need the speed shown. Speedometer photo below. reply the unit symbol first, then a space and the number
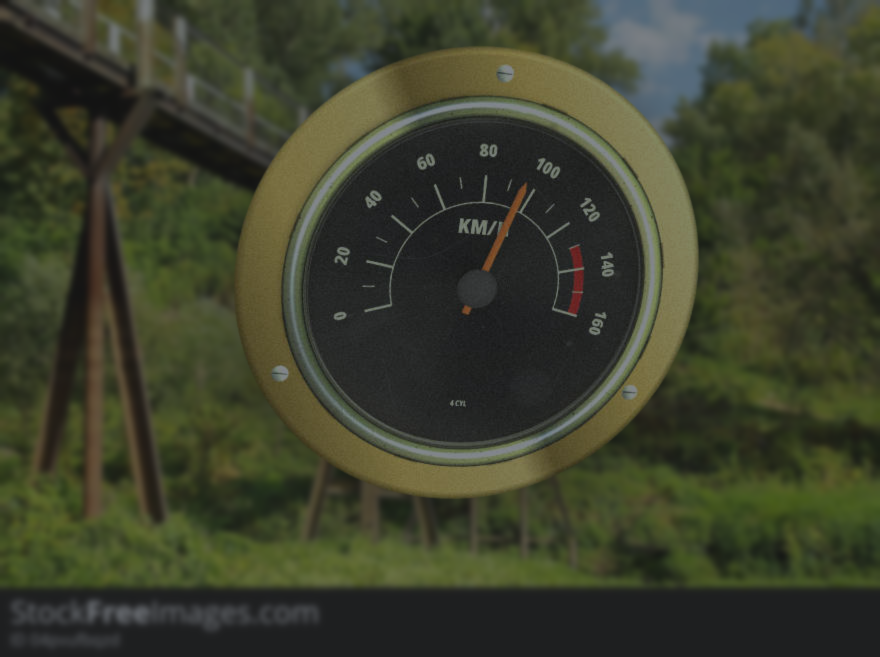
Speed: km/h 95
